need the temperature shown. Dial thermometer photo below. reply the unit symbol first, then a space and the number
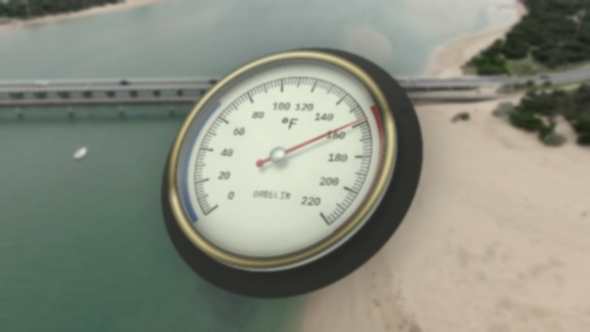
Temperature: °F 160
